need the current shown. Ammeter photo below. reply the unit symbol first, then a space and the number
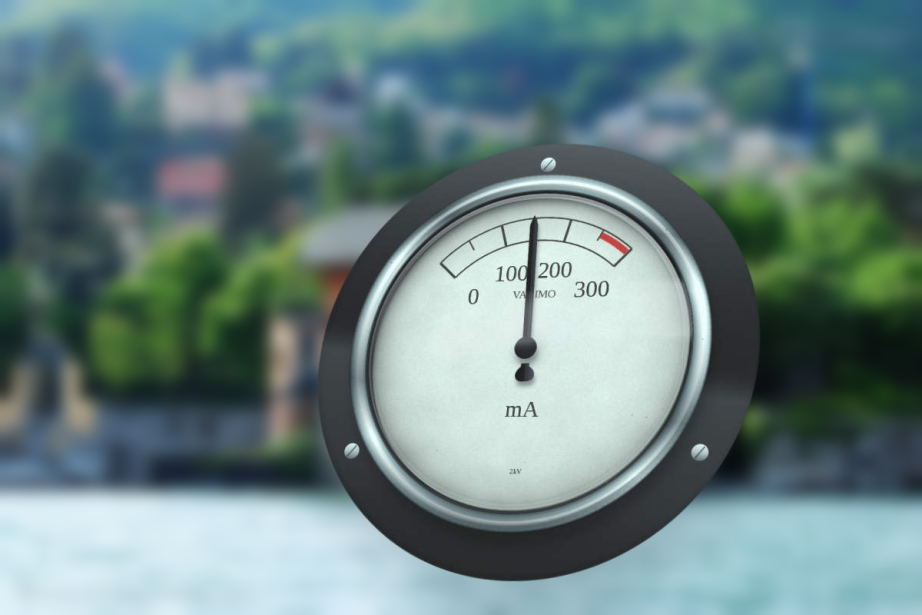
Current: mA 150
